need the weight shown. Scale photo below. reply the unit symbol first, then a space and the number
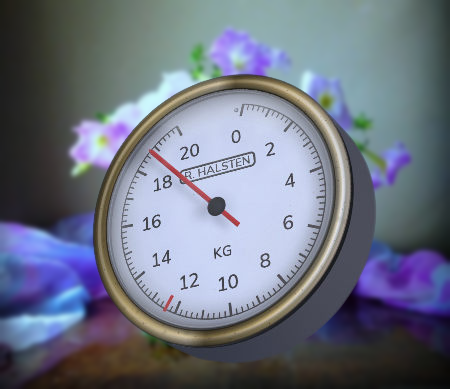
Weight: kg 18.8
